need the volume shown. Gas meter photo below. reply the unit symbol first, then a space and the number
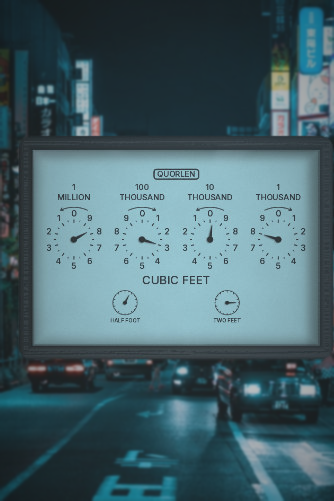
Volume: ft³ 829800
